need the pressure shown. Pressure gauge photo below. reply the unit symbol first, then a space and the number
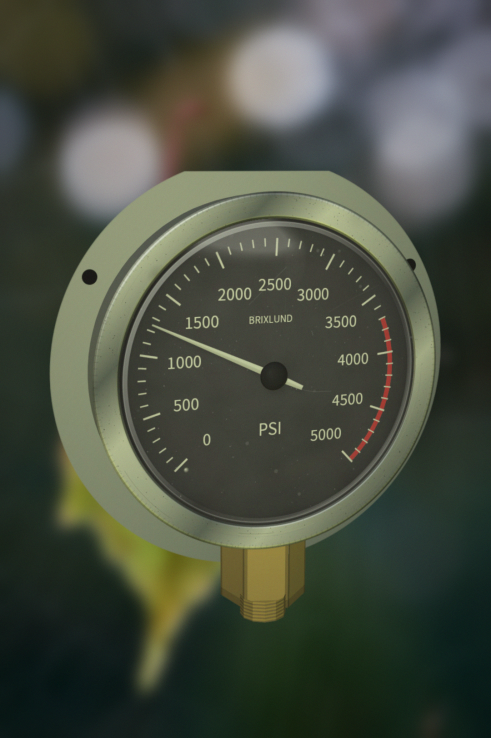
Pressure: psi 1250
